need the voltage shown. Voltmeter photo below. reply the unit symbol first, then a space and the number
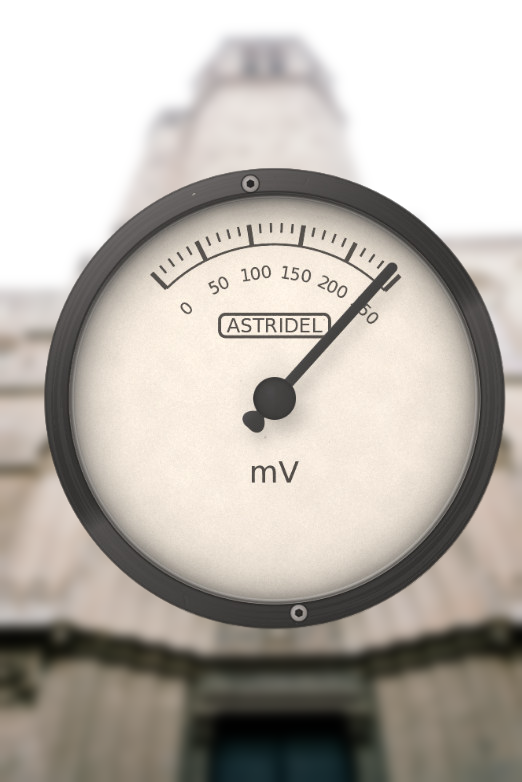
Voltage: mV 240
